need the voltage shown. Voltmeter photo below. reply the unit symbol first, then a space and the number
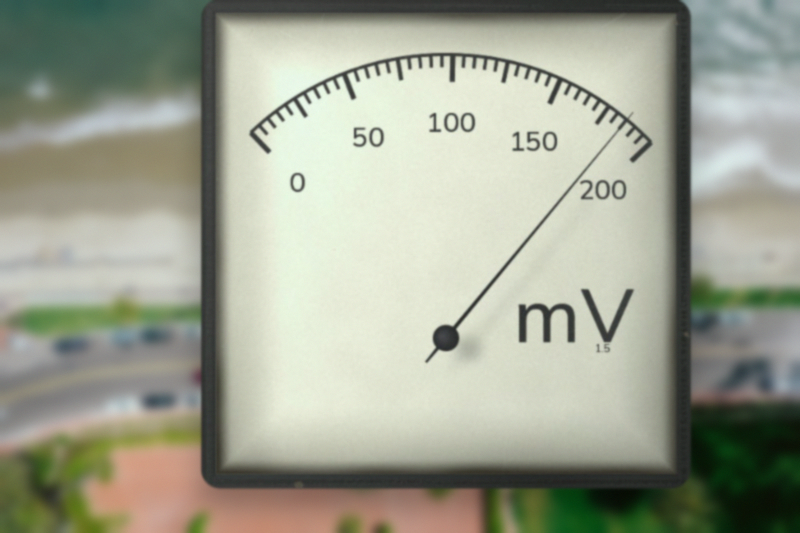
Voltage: mV 185
